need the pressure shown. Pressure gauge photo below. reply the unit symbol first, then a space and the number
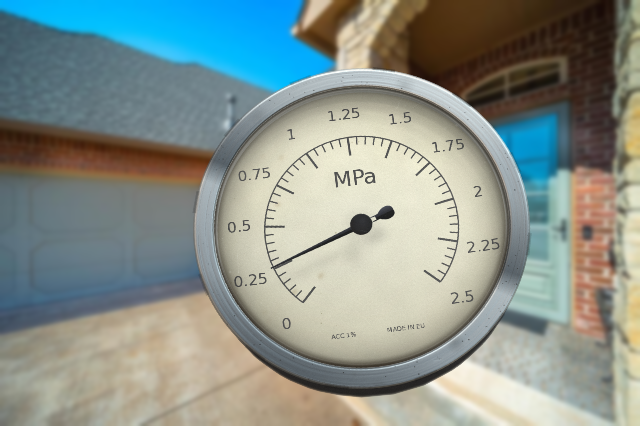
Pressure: MPa 0.25
